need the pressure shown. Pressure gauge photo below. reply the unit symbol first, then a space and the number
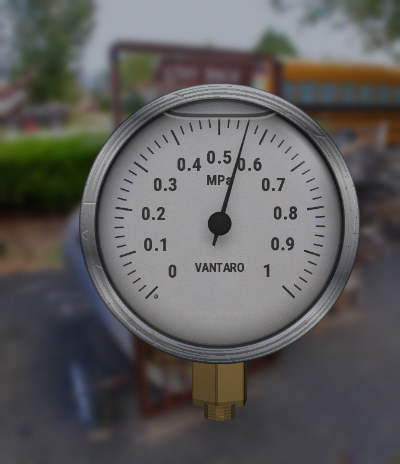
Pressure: MPa 0.56
